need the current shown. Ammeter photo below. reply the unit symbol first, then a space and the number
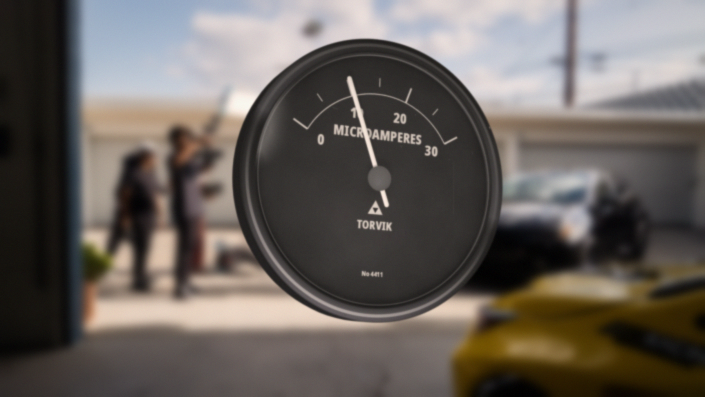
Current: µA 10
